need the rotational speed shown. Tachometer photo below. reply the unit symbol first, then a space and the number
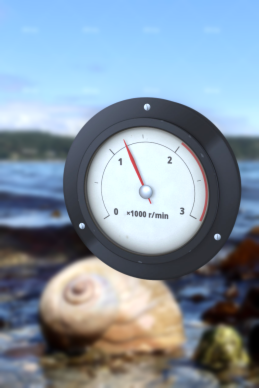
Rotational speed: rpm 1250
